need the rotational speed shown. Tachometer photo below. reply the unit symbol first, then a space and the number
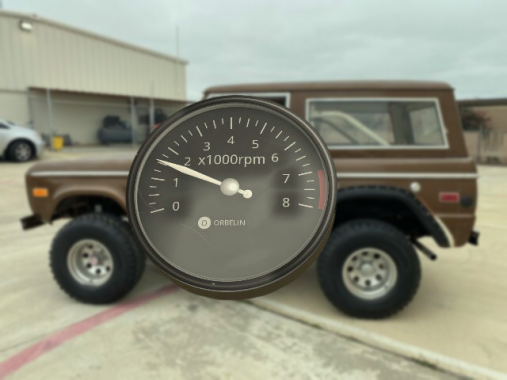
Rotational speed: rpm 1500
